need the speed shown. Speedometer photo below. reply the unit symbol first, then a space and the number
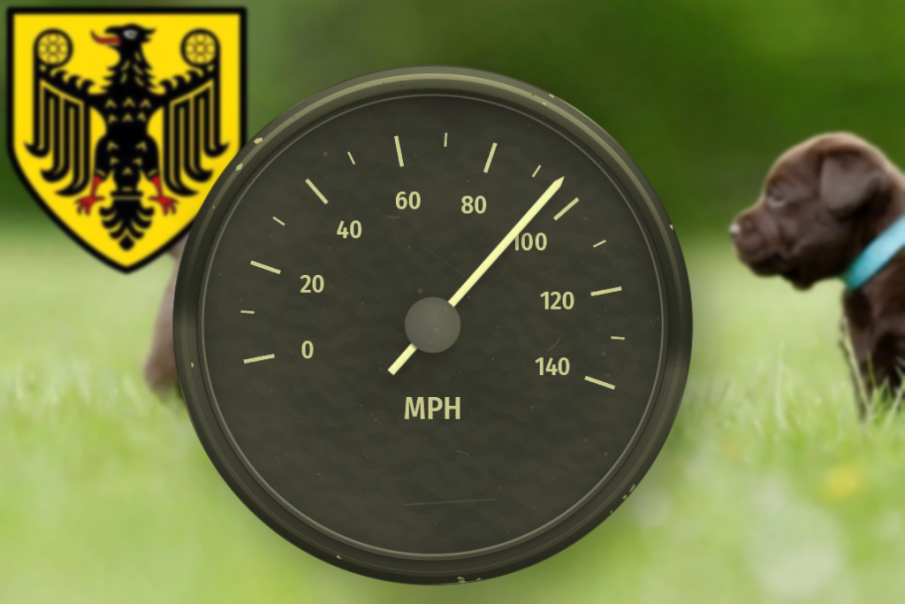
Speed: mph 95
